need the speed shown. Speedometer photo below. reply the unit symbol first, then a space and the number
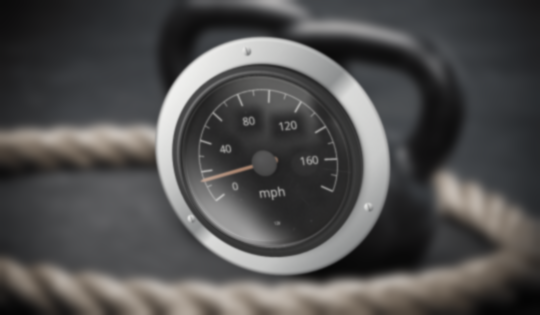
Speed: mph 15
